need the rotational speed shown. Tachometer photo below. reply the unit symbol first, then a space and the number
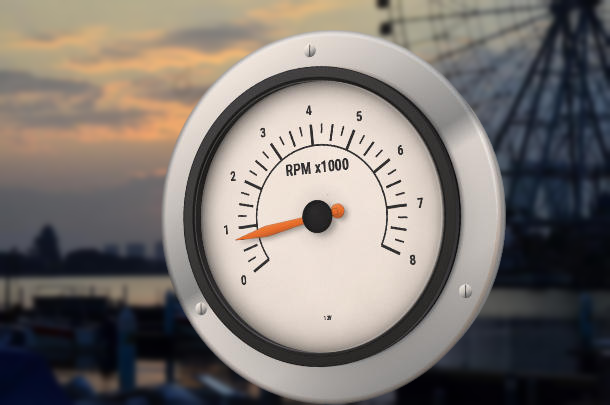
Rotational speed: rpm 750
